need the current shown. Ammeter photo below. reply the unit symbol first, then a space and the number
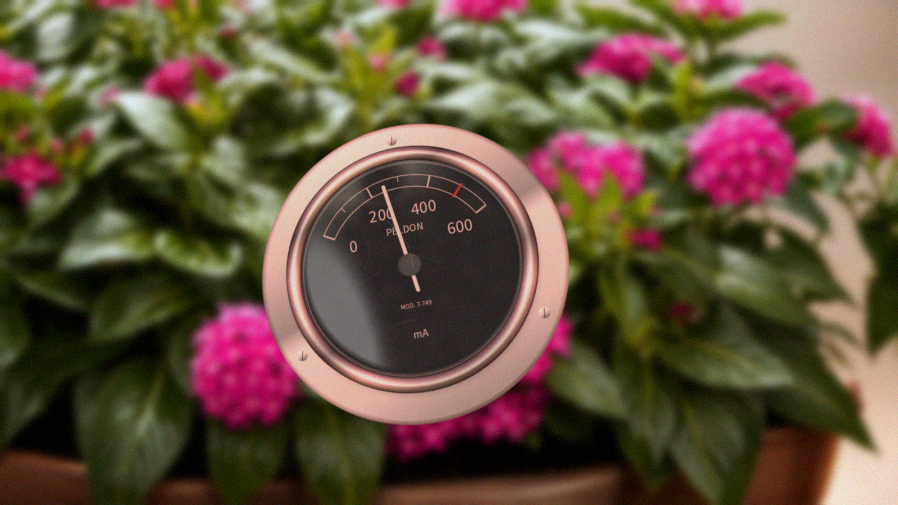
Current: mA 250
